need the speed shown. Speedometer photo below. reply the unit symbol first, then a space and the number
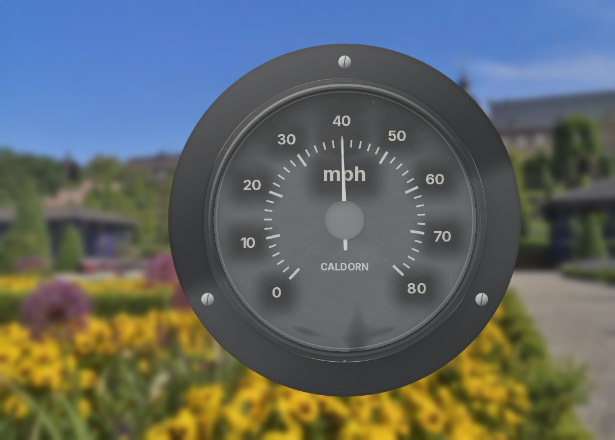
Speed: mph 40
